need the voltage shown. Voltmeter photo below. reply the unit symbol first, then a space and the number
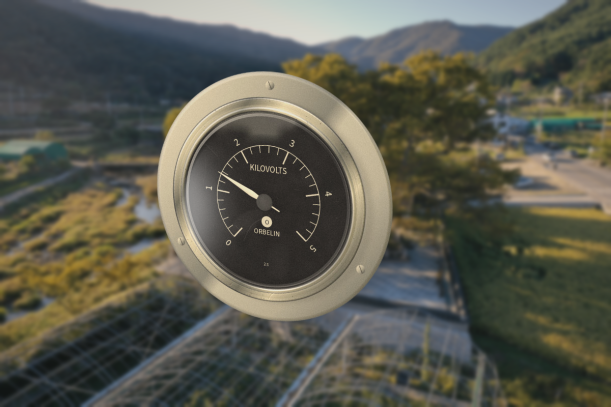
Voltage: kV 1.4
